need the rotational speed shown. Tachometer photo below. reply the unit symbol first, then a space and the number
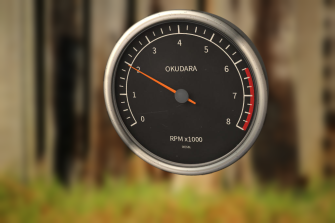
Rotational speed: rpm 2000
